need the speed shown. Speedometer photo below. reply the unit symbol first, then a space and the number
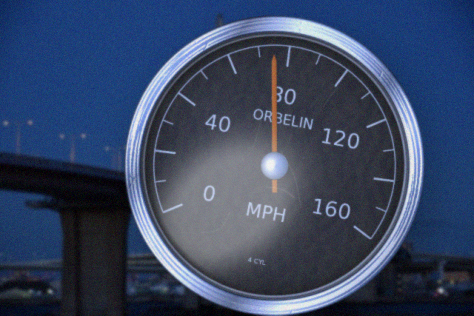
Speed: mph 75
